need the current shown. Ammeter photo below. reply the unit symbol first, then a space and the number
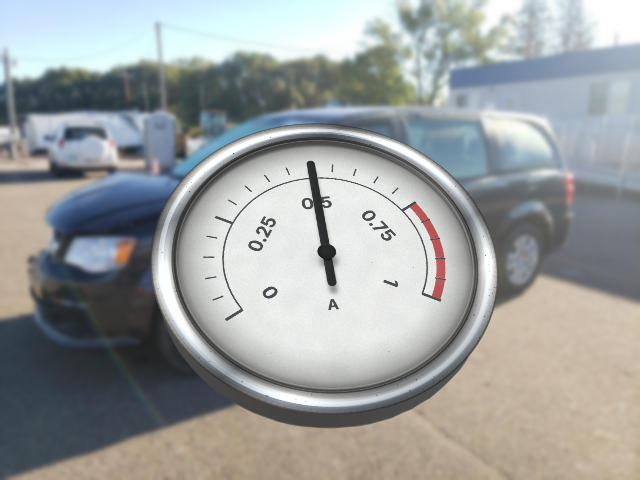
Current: A 0.5
